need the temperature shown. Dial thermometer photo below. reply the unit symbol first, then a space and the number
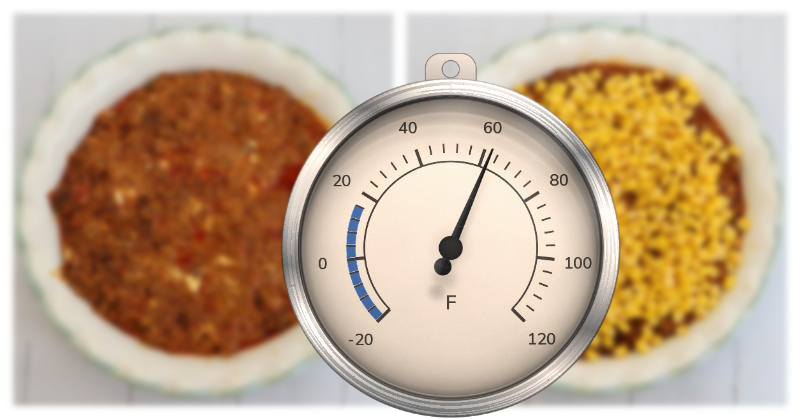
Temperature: °F 62
